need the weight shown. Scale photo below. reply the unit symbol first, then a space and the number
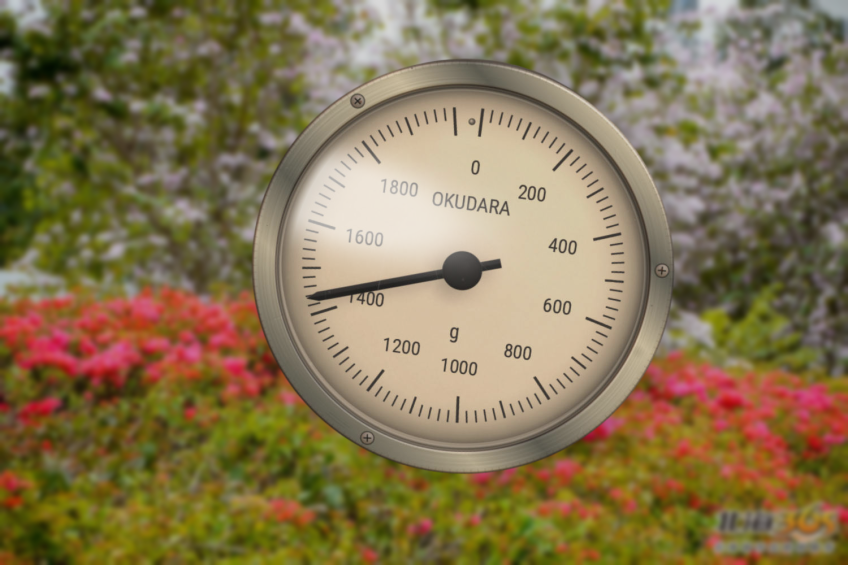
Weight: g 1440
